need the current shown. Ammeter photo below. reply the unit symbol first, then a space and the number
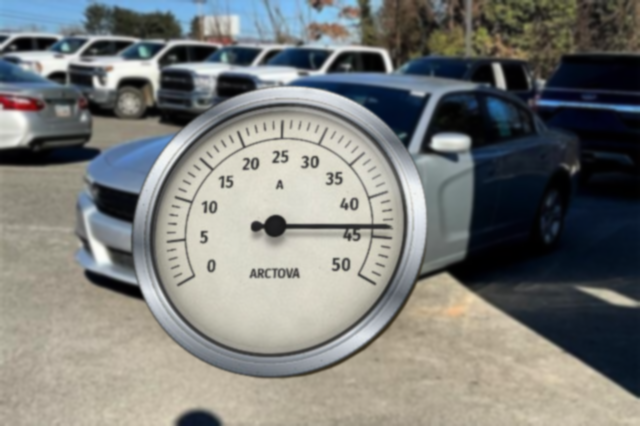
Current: A 44
